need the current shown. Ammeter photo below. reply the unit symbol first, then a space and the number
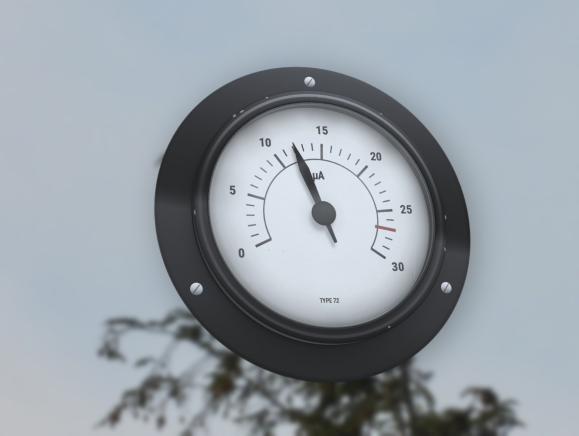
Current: µA 12
